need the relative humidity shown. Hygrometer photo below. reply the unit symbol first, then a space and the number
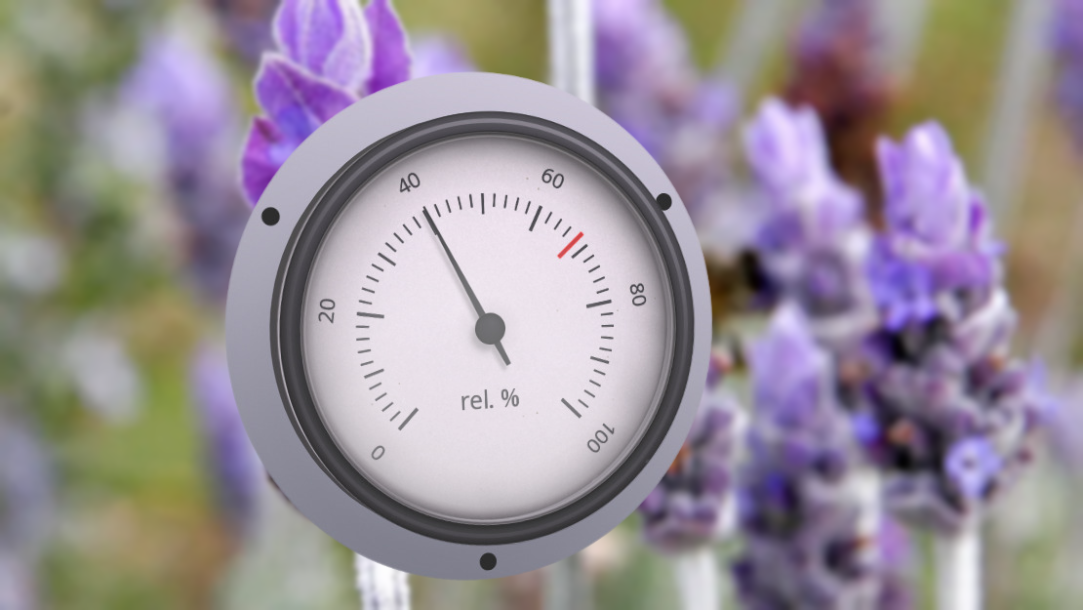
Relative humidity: % 40
